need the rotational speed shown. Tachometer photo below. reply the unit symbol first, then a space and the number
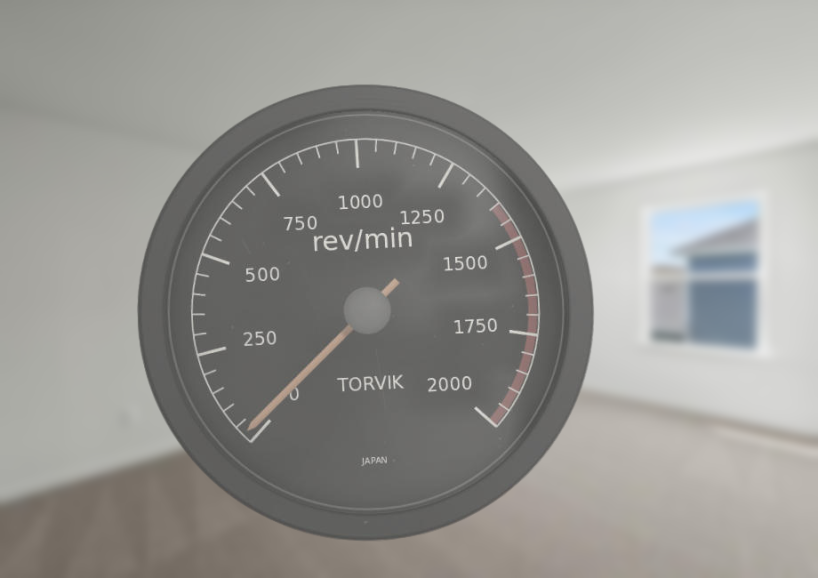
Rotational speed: rpm 25
